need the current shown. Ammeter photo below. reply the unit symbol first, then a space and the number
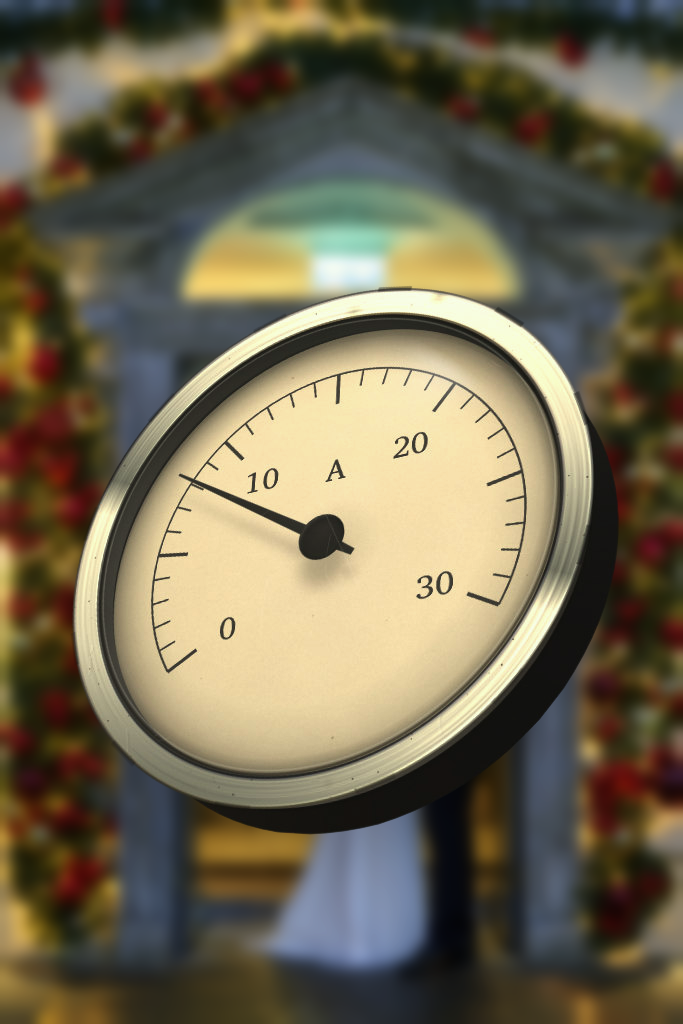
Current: A 8
